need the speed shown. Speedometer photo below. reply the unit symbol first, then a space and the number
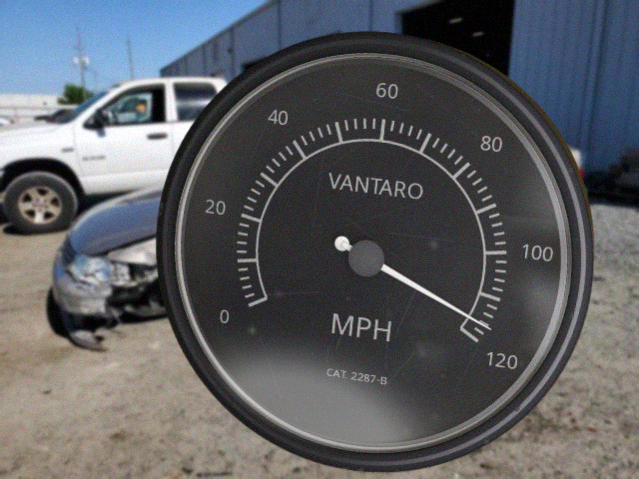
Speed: mph 116
